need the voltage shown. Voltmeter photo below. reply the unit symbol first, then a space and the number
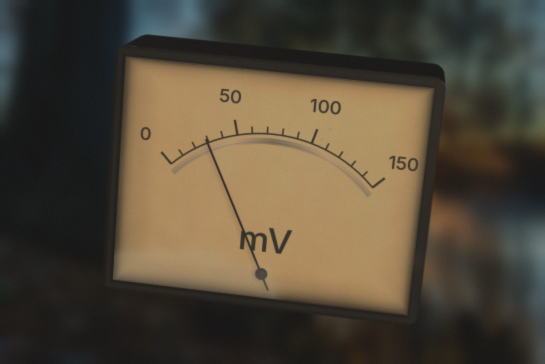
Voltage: mV 30
